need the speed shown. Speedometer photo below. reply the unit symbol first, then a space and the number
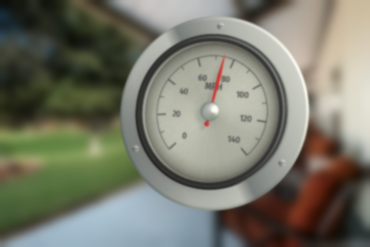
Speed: mph 75
